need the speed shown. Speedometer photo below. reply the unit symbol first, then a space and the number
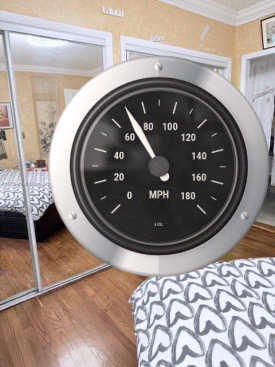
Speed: mph 70
